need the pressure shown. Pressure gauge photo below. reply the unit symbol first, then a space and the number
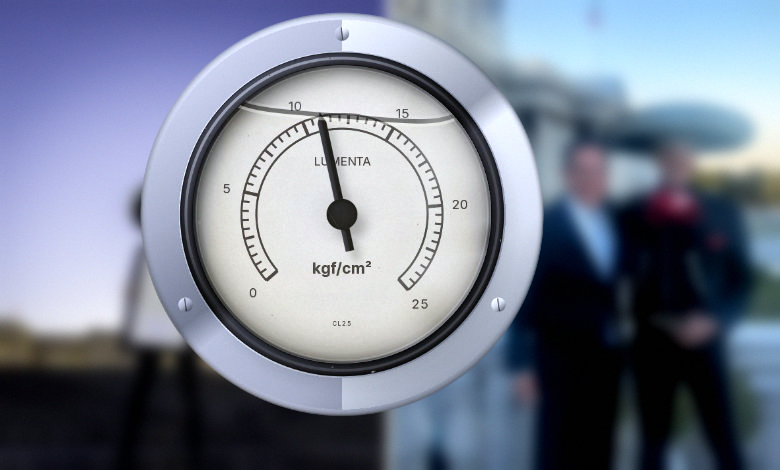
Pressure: kg/cm² 11
